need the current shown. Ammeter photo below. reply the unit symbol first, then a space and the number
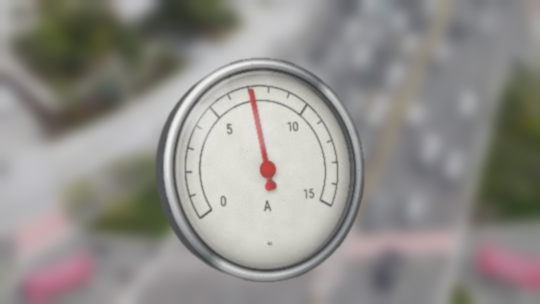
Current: A 7
